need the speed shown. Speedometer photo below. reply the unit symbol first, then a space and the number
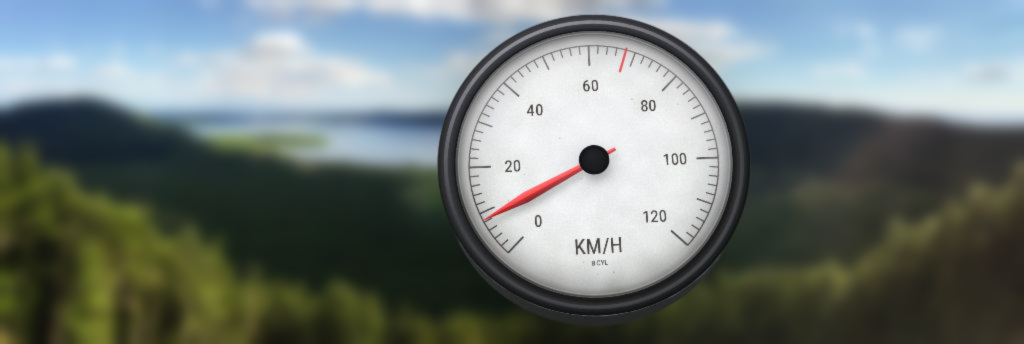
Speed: km/h 8
